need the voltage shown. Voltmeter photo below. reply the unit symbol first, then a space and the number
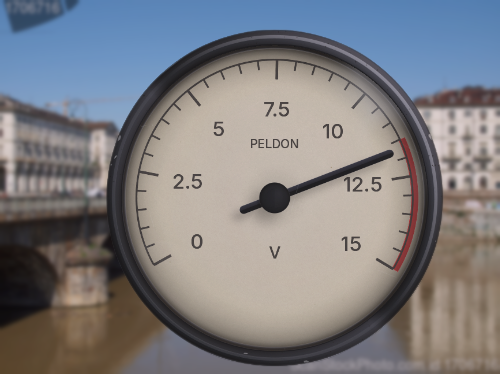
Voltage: V 11.75
